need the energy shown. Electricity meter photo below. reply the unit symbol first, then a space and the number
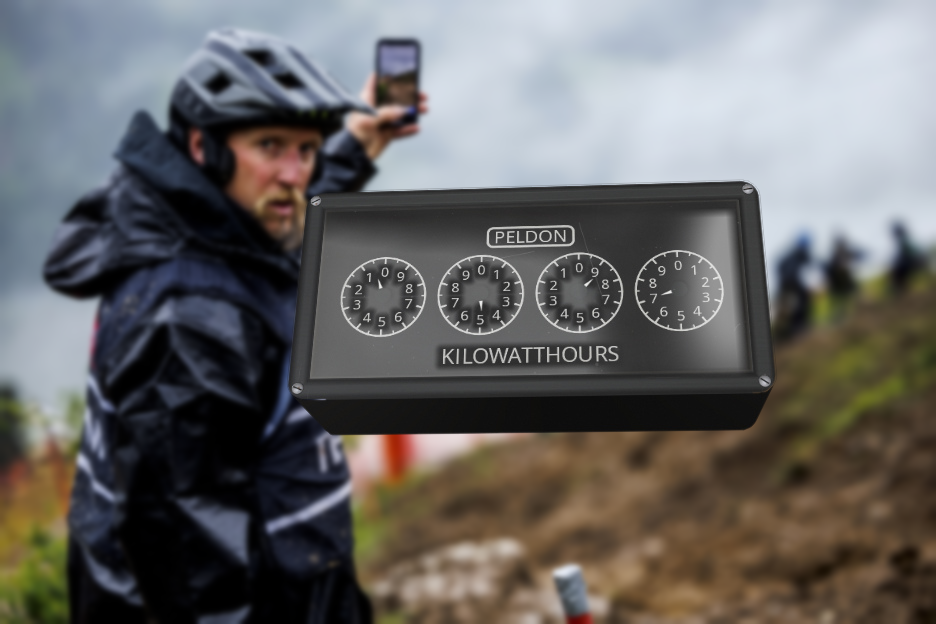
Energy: kWh 487
